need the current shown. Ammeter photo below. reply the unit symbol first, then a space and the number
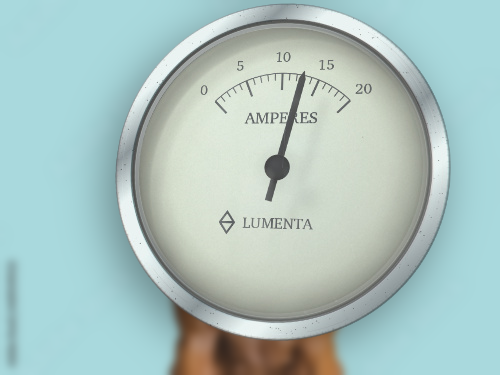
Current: A 13
